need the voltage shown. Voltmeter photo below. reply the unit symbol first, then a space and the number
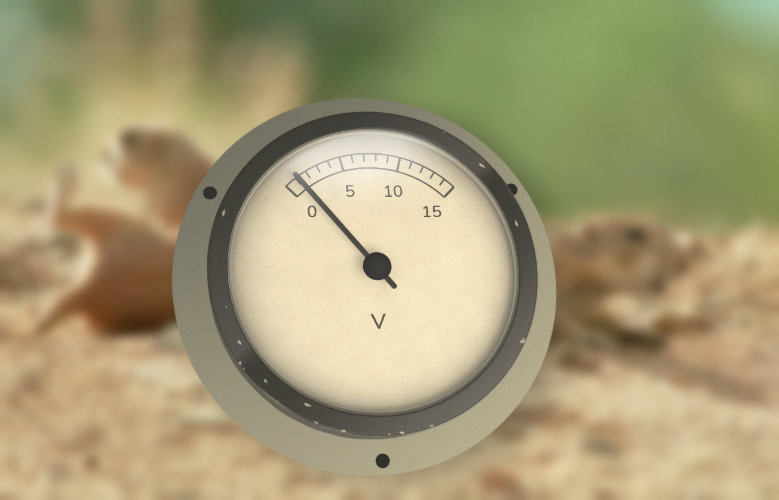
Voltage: V 1
